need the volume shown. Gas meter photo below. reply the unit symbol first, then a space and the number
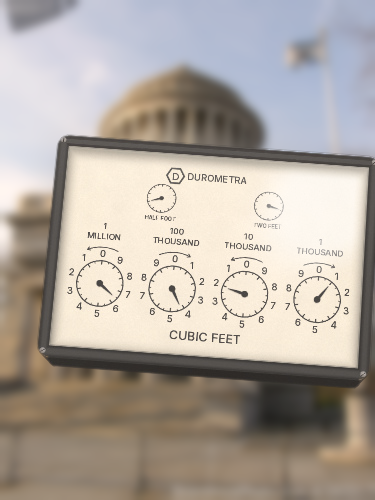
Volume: ft³ 642100
